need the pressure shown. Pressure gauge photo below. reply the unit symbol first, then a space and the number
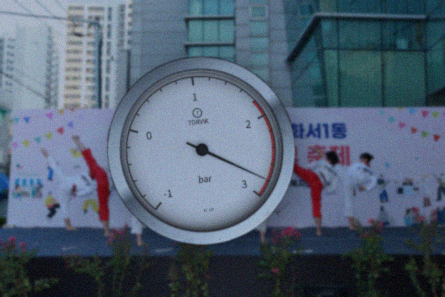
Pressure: bar 2.8
